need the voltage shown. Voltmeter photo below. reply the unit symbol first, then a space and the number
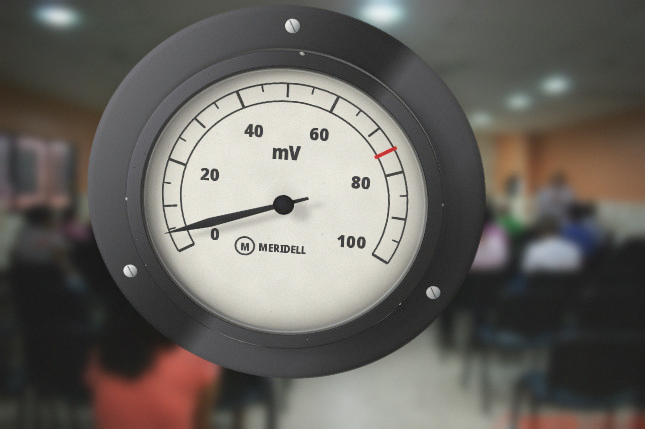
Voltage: mV 5
